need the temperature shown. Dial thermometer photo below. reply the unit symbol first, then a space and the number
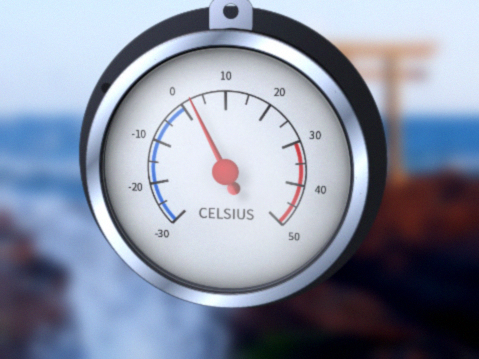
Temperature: °C 2.5
